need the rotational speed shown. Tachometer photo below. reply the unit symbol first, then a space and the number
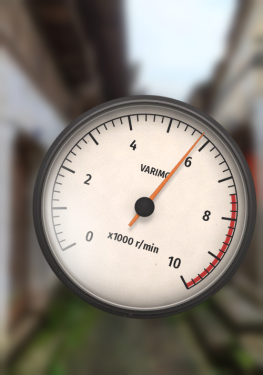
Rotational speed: rpm 5800
